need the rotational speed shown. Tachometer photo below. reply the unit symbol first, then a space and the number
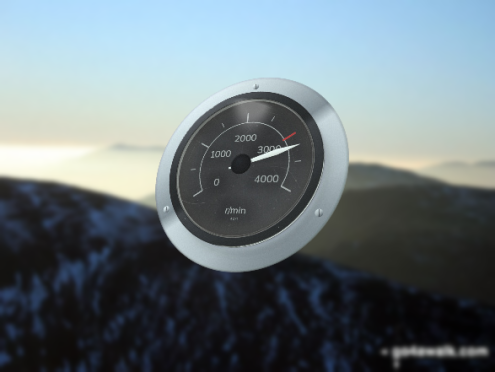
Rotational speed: rpm 3250
